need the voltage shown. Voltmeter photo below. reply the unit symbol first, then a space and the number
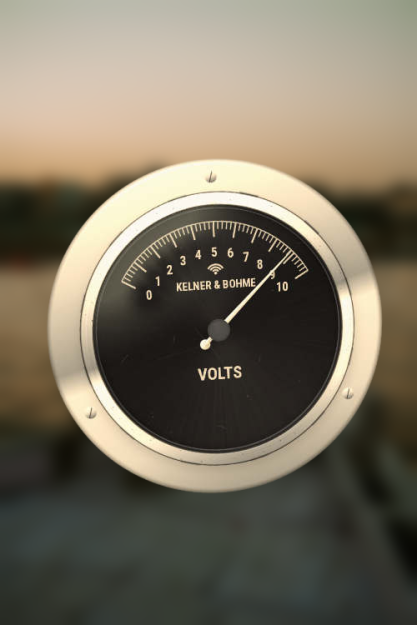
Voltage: V 8.8
